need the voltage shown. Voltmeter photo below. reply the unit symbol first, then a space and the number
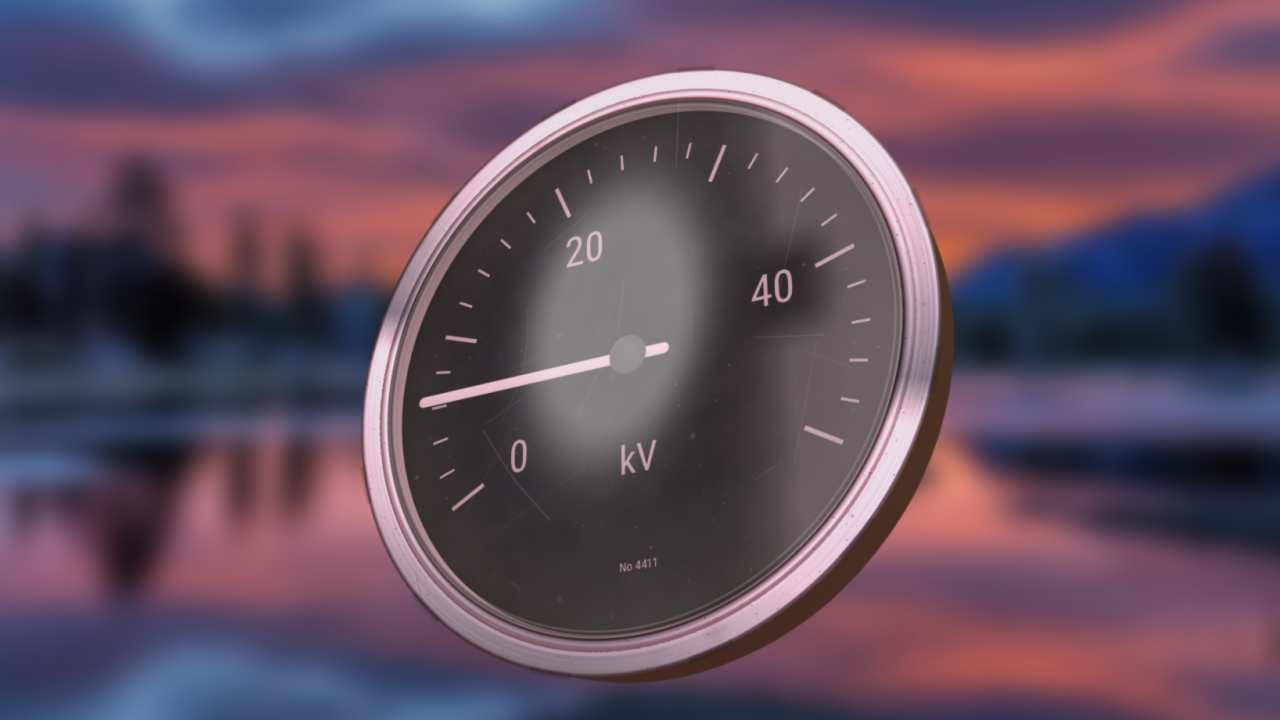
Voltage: kV 6
